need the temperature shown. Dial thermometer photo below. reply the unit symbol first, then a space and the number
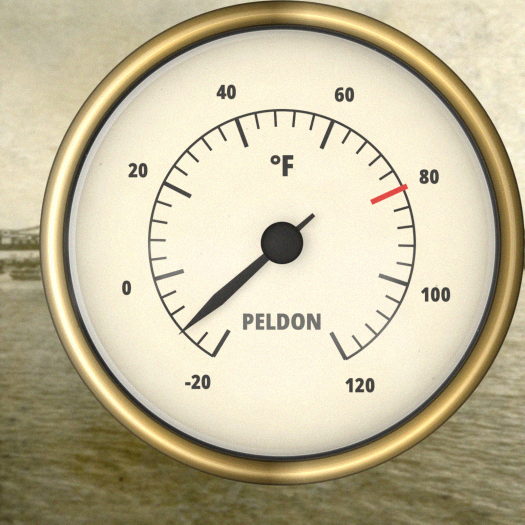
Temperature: °F -12
